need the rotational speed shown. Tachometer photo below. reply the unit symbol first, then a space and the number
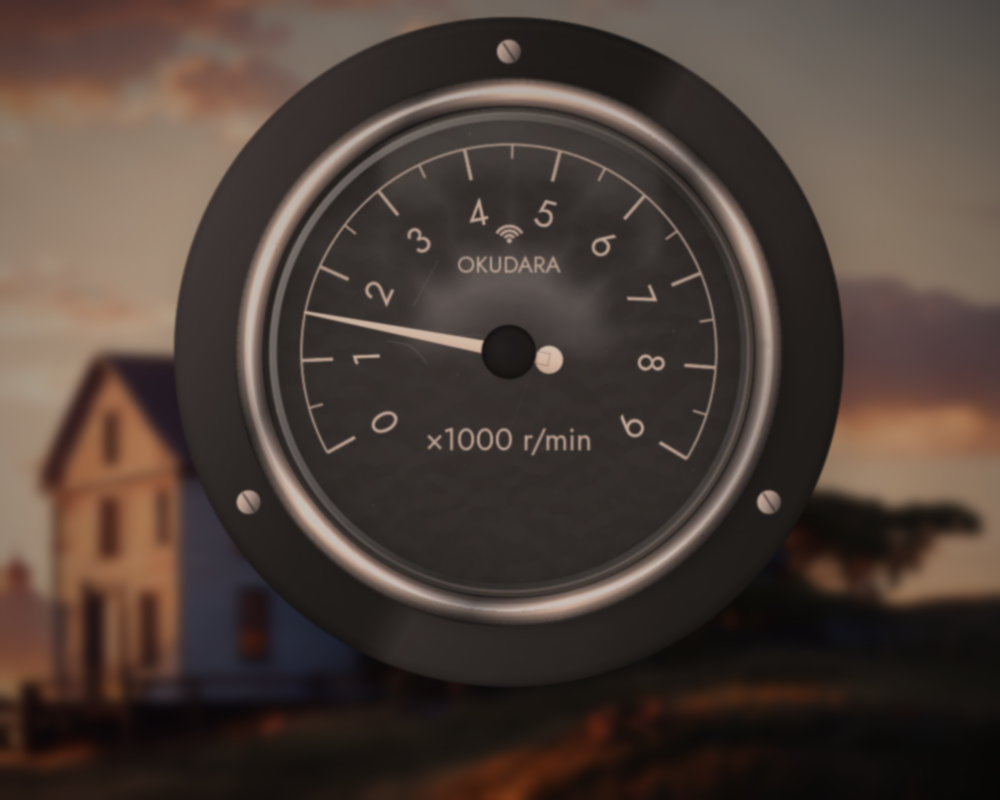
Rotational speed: rpm 1500
